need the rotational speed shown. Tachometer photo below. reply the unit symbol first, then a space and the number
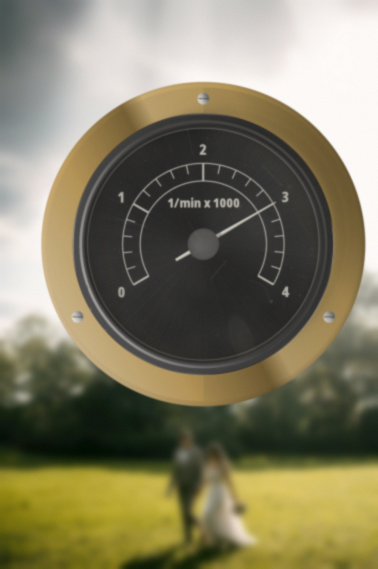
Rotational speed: rpm 3000
